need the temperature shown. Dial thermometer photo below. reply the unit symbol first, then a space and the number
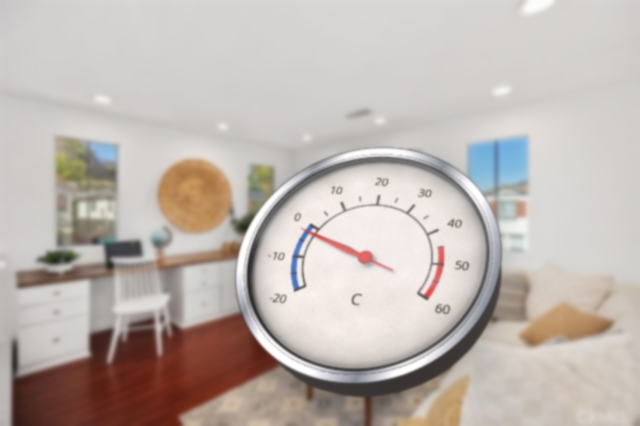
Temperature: °C -2.5
